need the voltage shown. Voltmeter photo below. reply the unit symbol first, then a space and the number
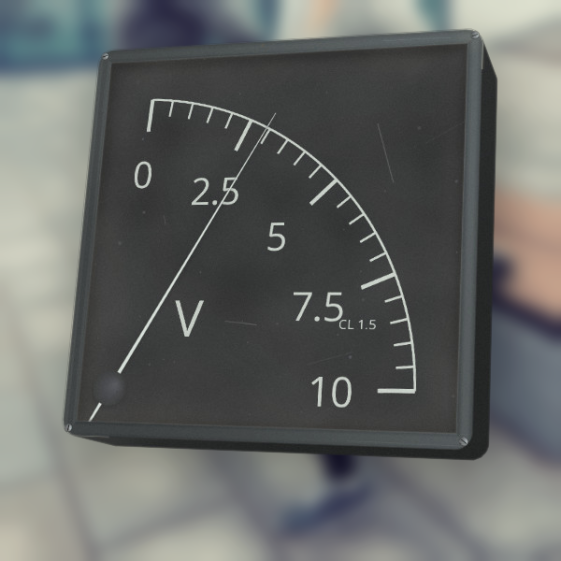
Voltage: V 3
